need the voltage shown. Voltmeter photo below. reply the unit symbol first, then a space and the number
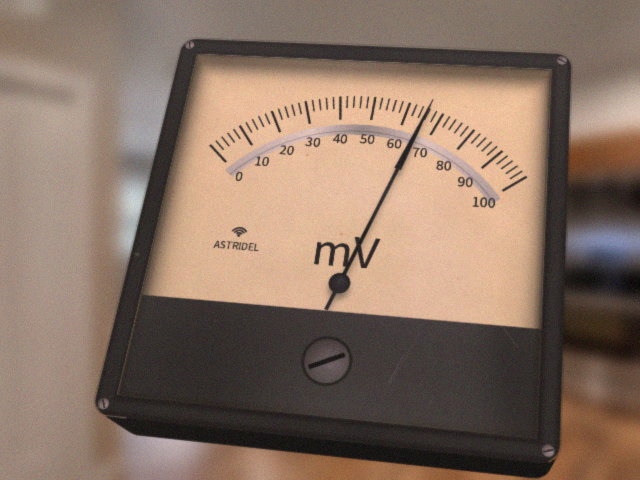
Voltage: mV 66
